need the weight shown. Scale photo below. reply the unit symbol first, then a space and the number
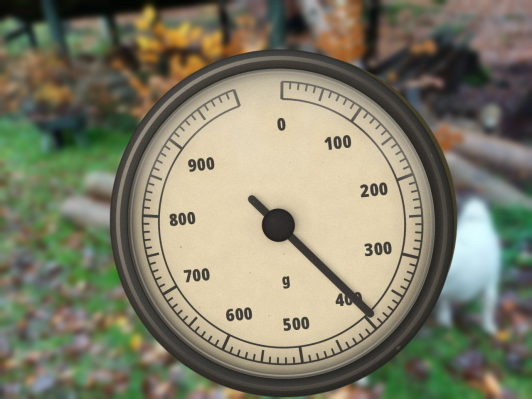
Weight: g 390
